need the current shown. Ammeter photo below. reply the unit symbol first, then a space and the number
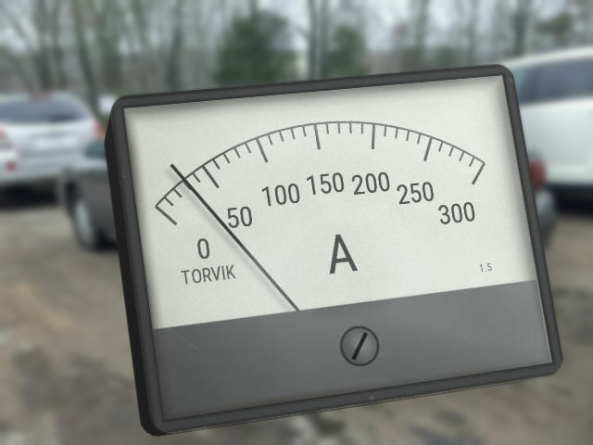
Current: A 30
